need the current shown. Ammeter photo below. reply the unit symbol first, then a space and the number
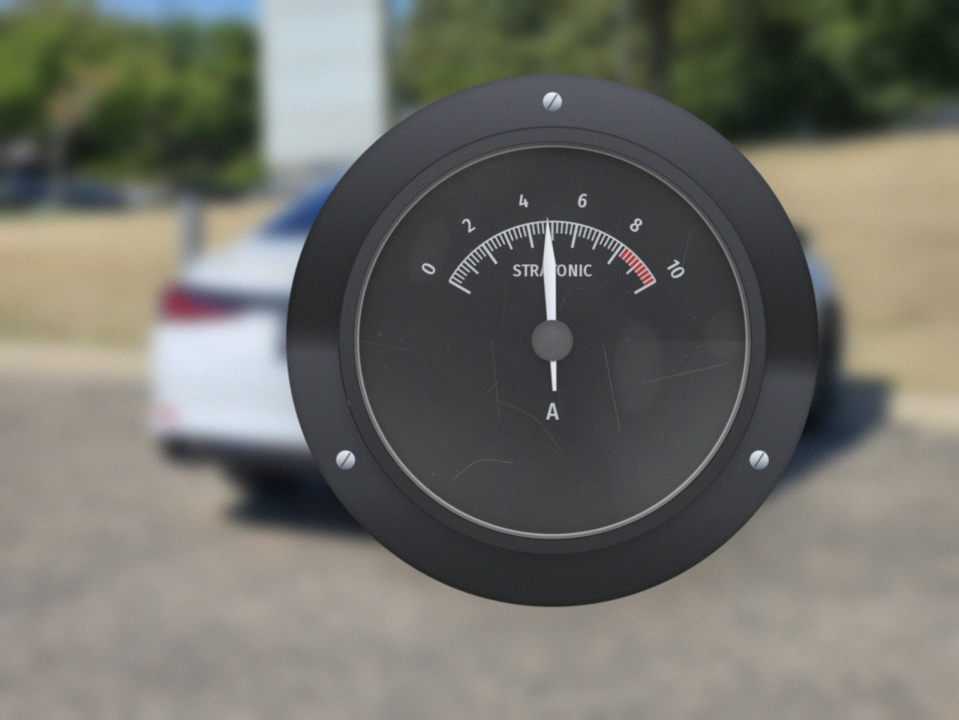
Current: A 4.8
